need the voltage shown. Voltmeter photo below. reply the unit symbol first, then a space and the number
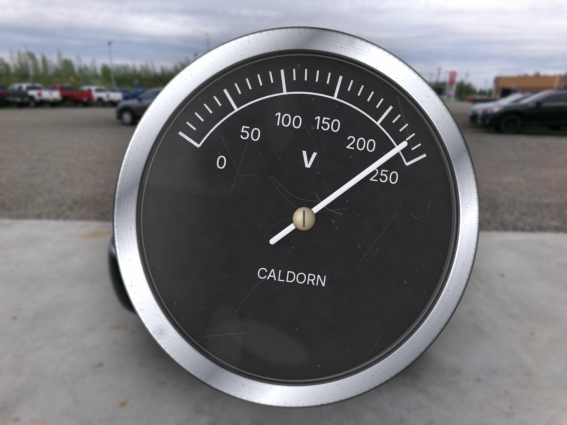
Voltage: V 230
